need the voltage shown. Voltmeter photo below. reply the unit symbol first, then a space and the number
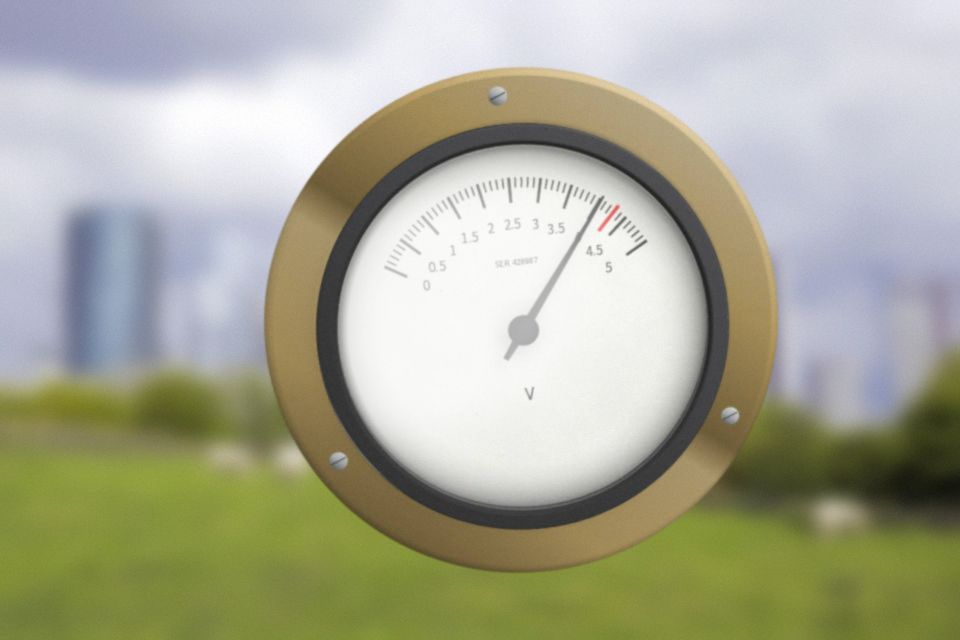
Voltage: V 4
